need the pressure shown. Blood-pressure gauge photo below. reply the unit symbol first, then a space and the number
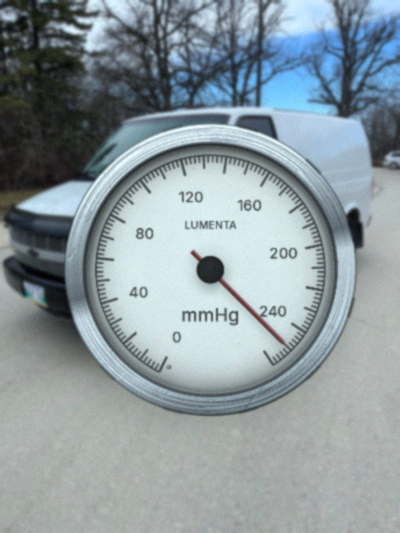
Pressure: mmHg 250
